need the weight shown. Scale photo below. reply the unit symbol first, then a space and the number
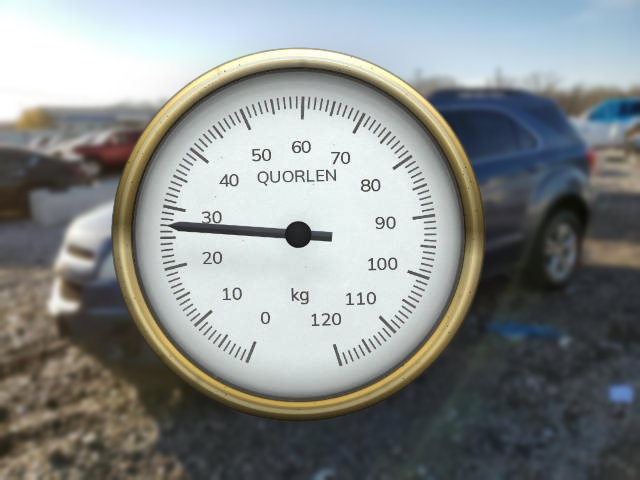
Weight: kg 27
